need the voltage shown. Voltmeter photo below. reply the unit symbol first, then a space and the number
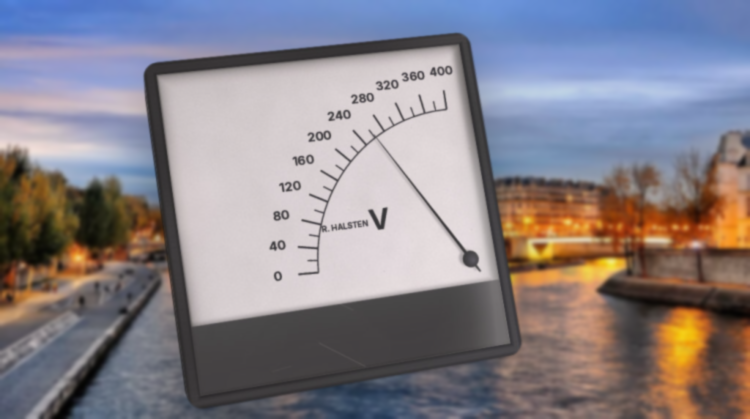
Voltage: V 260
